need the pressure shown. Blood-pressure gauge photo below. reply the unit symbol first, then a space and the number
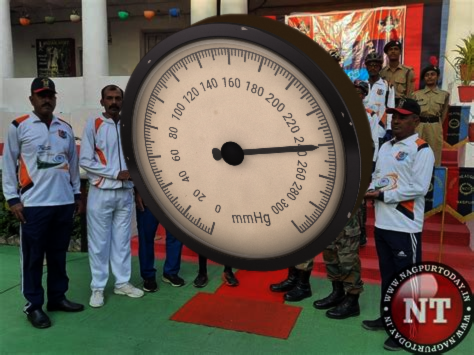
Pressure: mmHg 240
